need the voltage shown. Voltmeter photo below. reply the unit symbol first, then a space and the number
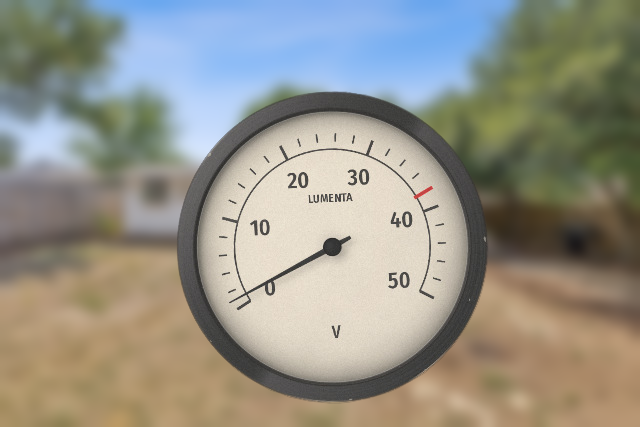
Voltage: V 1
